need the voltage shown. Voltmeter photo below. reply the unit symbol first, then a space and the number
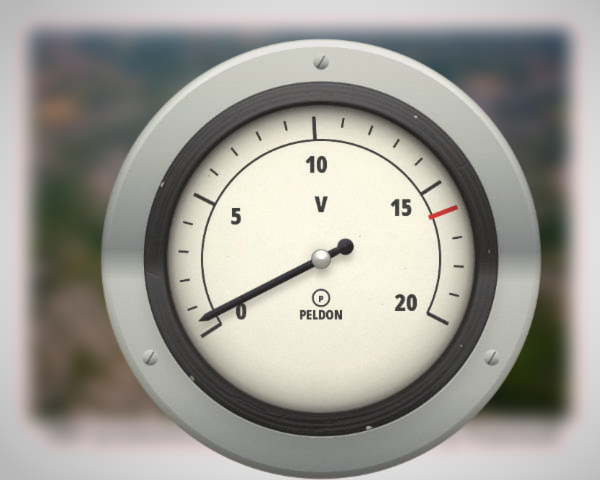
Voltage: V 0.5
